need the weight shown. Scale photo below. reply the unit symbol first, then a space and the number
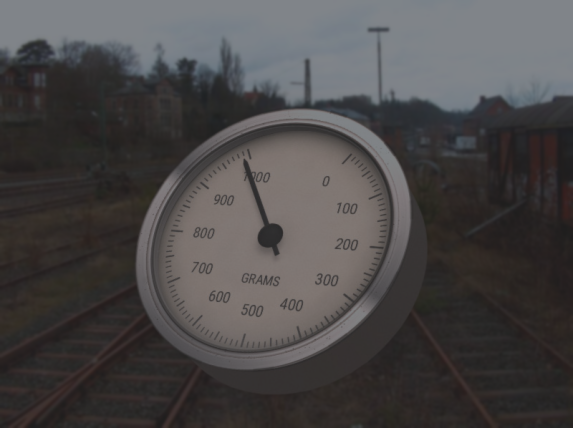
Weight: g 990
